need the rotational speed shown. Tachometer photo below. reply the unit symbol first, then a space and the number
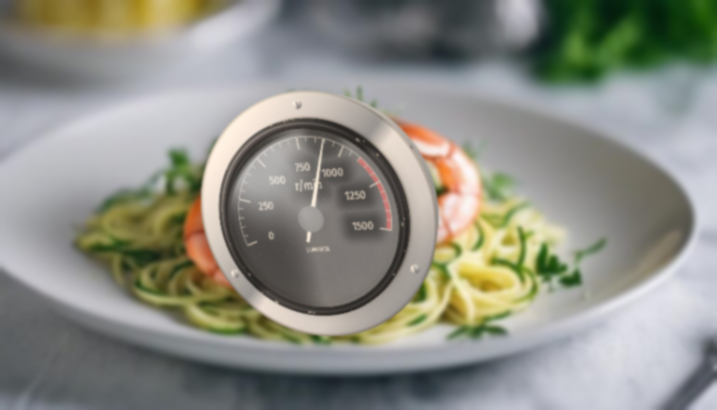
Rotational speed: rpm 900
